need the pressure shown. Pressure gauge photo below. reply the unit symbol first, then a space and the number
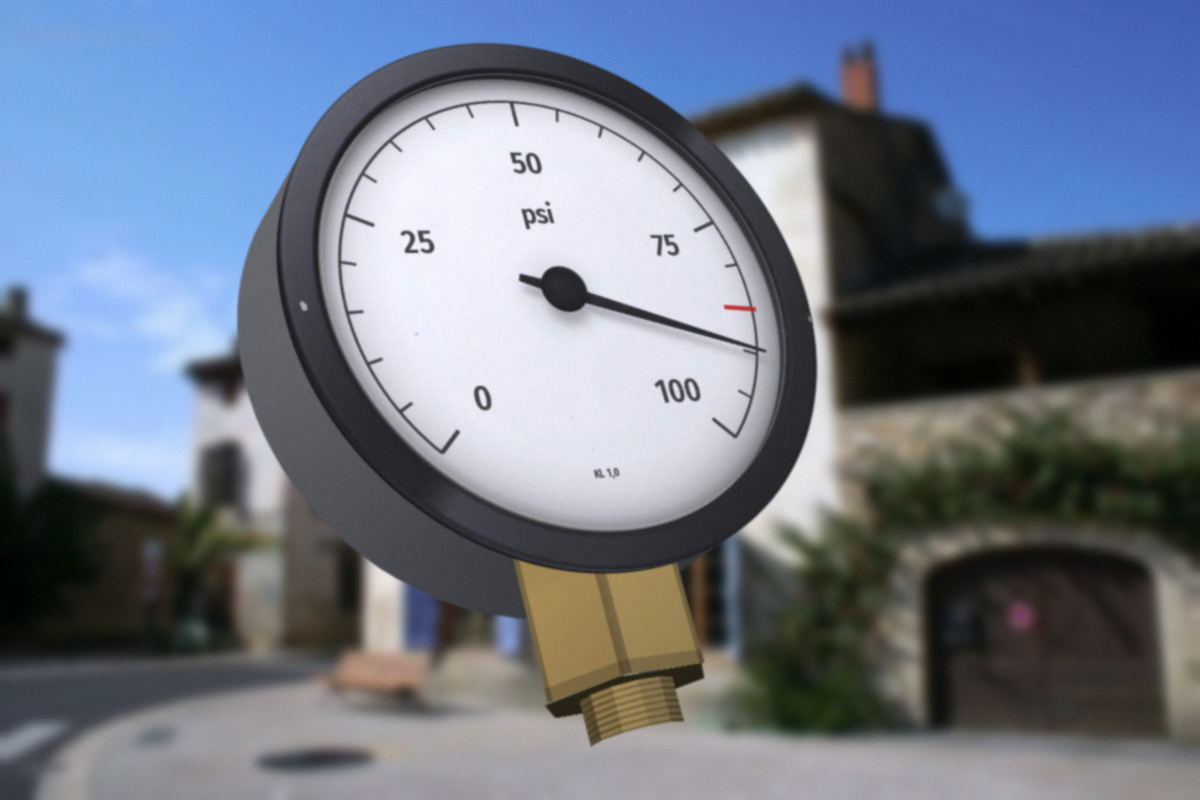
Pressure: psi 90
